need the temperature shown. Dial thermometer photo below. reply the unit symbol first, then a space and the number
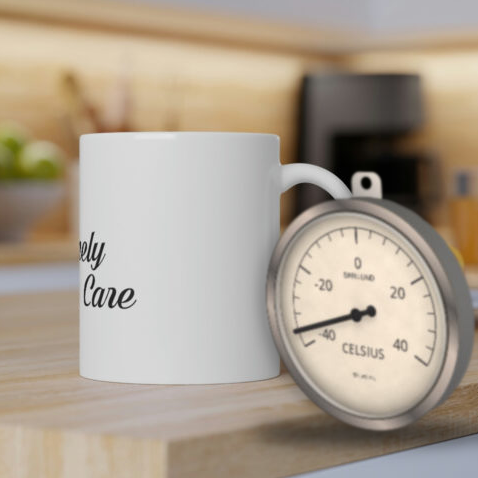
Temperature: °C -36
